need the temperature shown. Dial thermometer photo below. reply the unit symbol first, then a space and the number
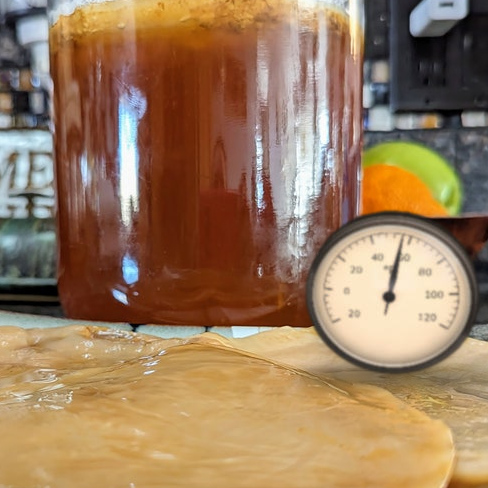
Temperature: °F 56
